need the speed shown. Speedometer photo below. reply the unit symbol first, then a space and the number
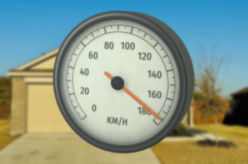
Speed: km/h 175
